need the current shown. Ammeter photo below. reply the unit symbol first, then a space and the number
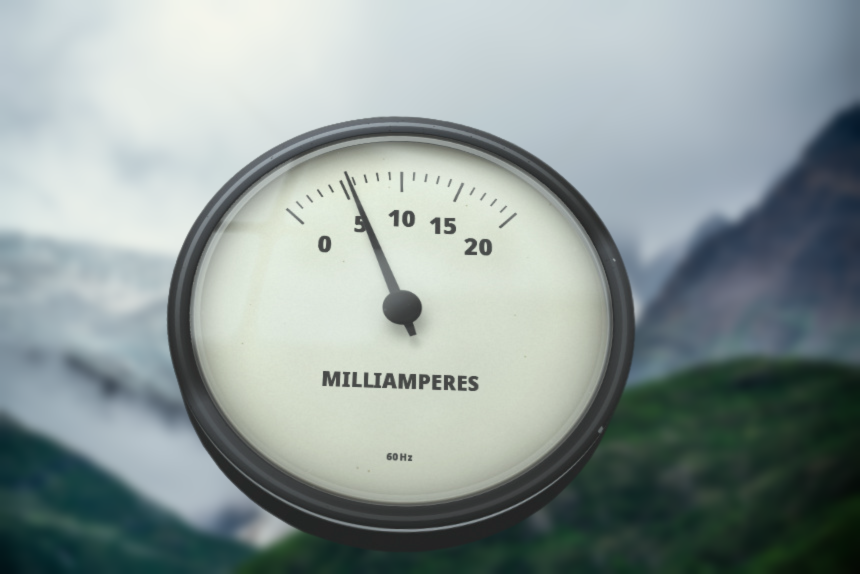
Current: mA 5.5
